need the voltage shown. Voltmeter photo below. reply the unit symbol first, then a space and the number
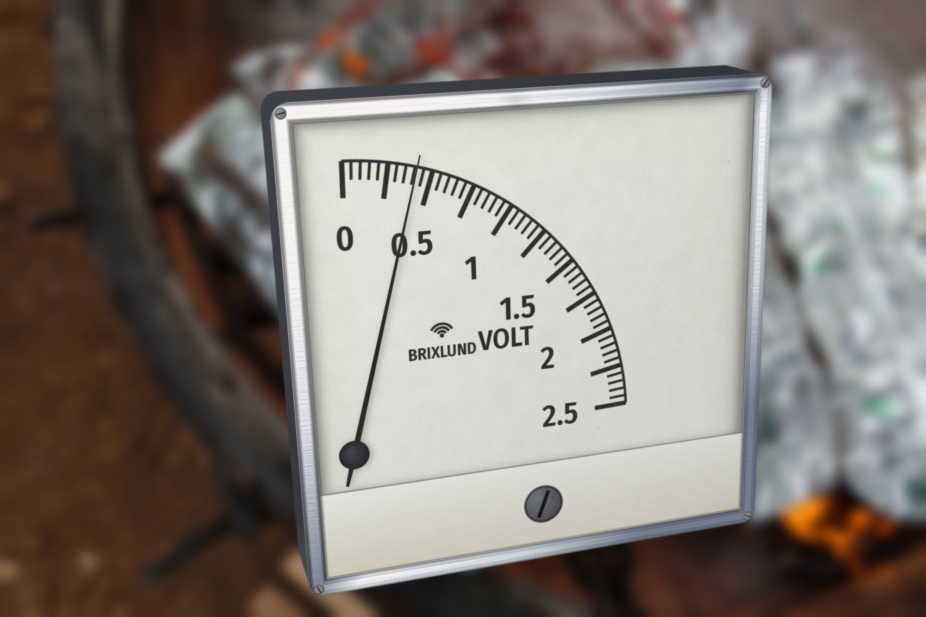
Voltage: V 0.4
